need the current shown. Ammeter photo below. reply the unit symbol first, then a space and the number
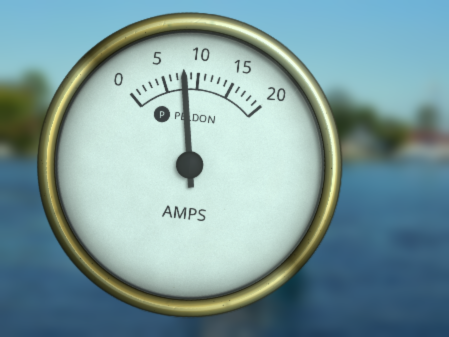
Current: A 8
